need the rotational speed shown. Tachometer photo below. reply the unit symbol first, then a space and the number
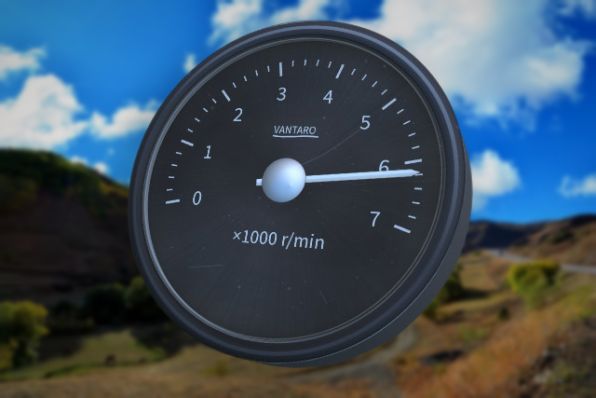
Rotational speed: rpm 6200
